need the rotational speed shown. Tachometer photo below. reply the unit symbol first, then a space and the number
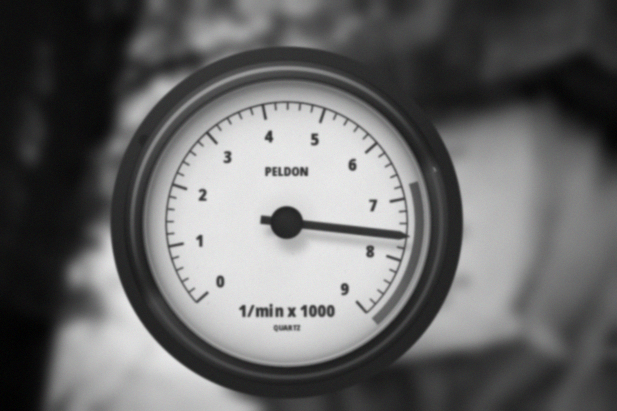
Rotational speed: rpm 7600
